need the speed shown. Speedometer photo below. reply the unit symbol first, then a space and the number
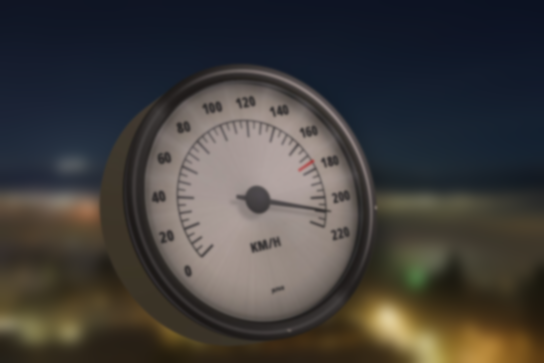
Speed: km/h 210
